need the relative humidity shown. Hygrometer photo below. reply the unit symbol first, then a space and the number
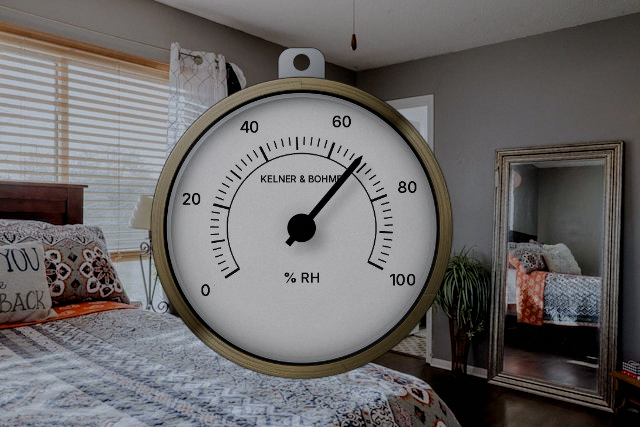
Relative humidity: % 68
